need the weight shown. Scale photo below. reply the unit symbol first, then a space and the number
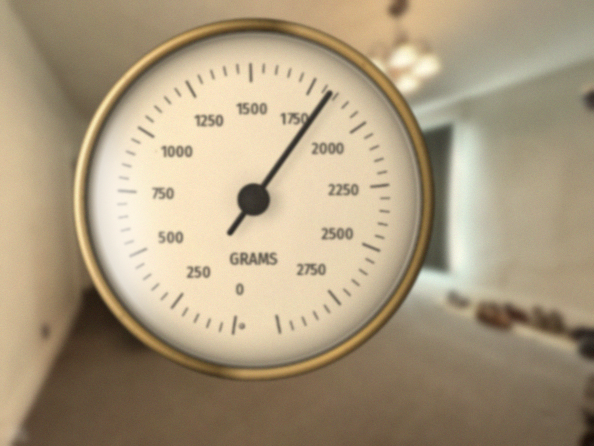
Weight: g 1825
